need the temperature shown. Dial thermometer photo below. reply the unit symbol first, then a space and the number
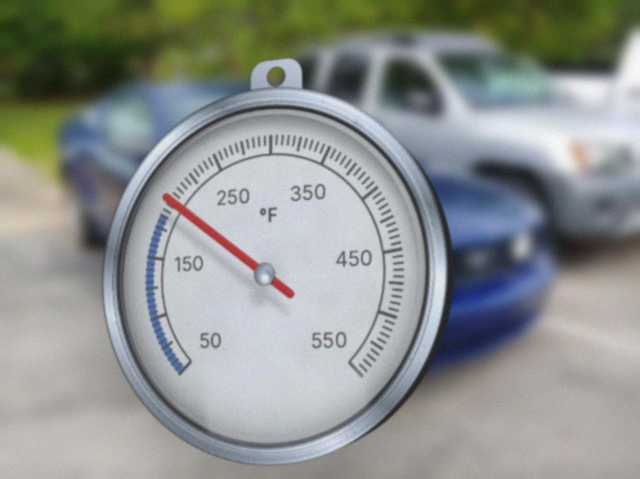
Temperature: °F 200
